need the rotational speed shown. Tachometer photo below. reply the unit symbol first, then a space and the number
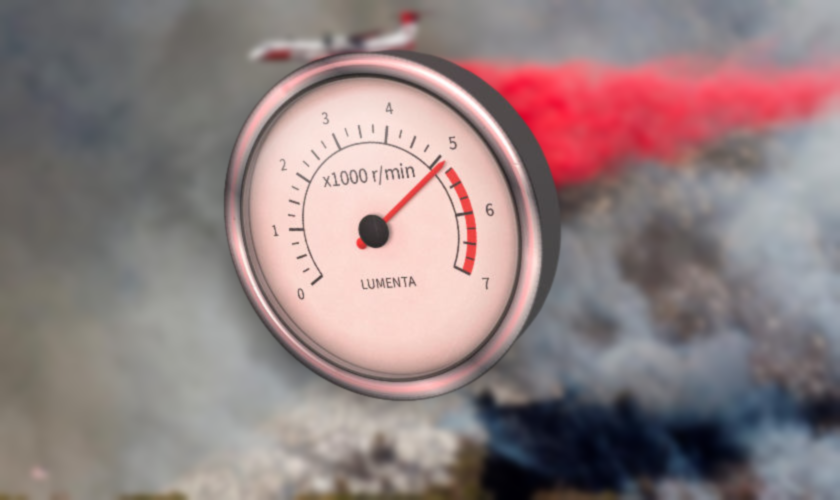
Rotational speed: rpm 5125
